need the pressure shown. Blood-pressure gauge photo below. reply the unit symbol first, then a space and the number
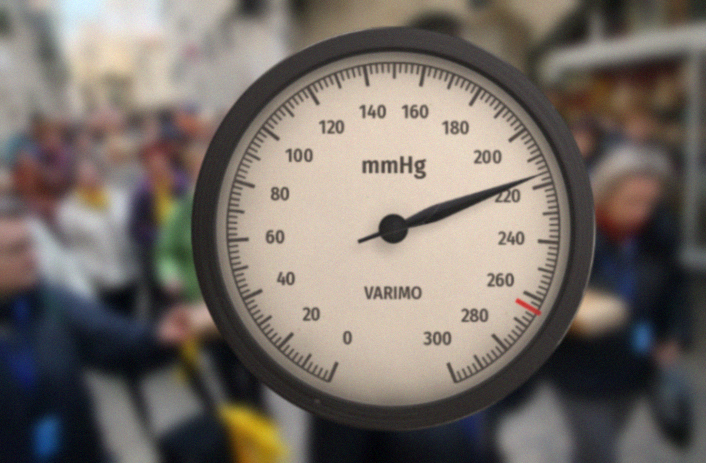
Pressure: mmHg 216
